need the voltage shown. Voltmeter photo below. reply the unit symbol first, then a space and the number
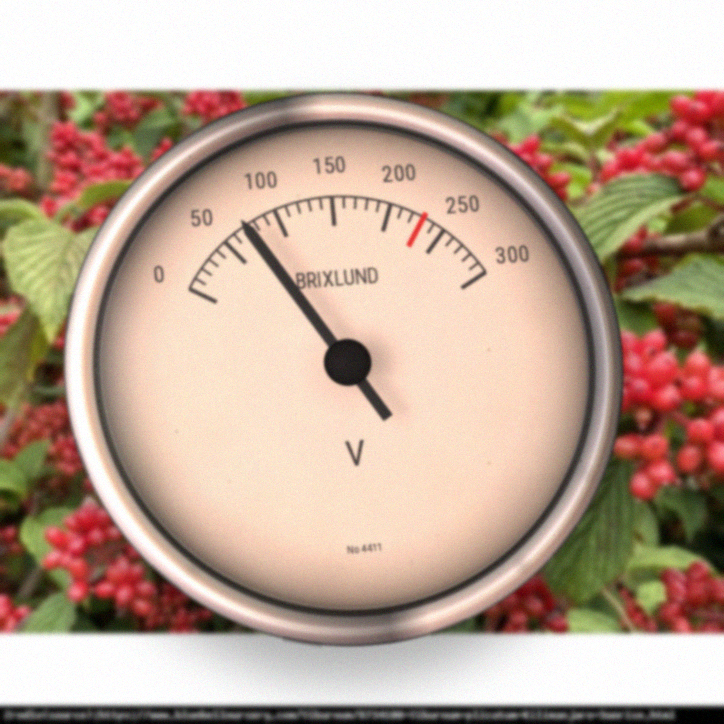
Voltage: V 70
